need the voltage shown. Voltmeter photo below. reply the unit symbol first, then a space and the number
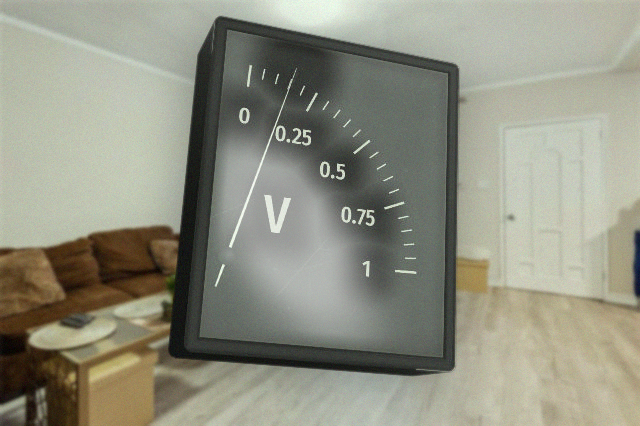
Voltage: V 0.15
